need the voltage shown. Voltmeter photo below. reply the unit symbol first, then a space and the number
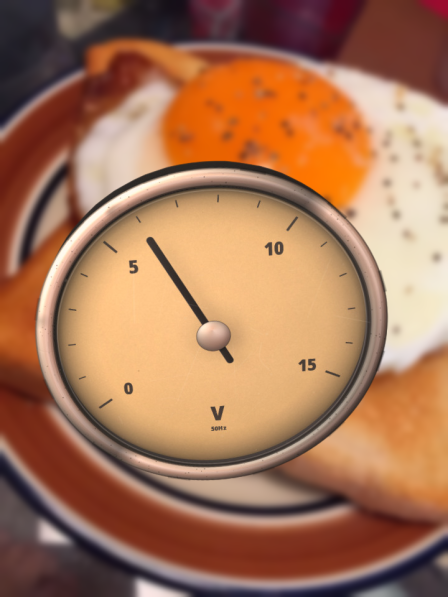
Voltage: V 6
